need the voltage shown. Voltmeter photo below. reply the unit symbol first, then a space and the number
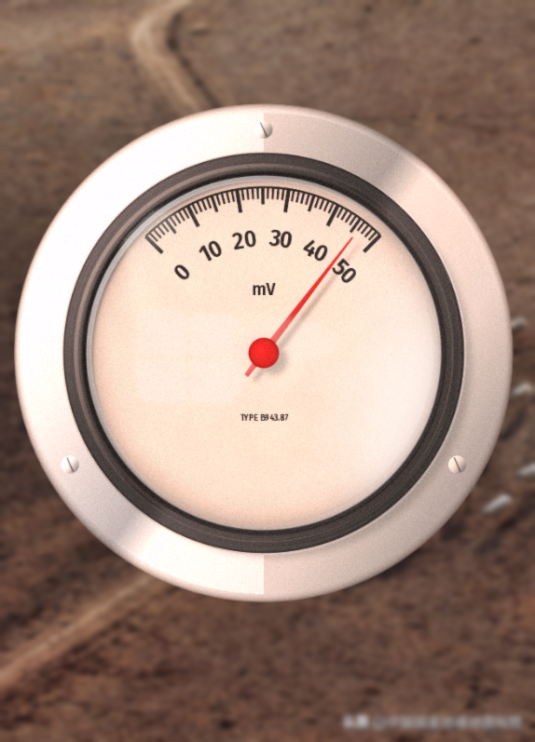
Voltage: mV 46
